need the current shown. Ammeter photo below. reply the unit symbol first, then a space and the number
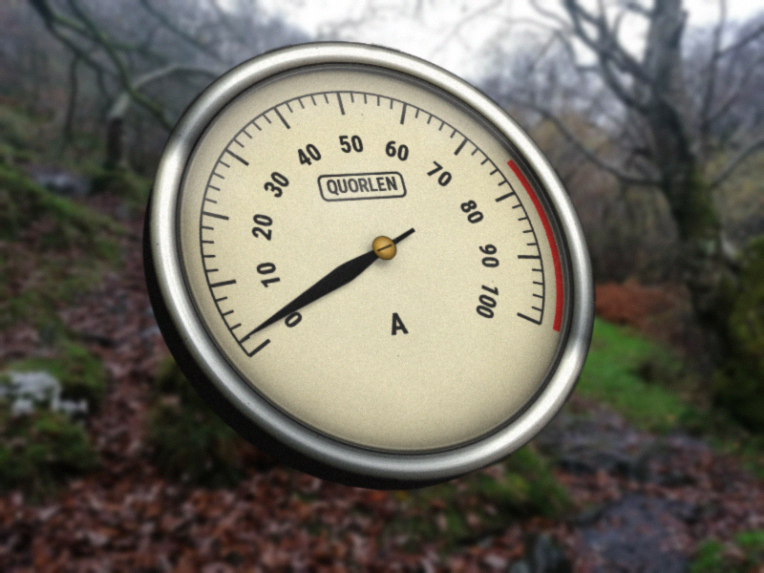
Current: A 2
